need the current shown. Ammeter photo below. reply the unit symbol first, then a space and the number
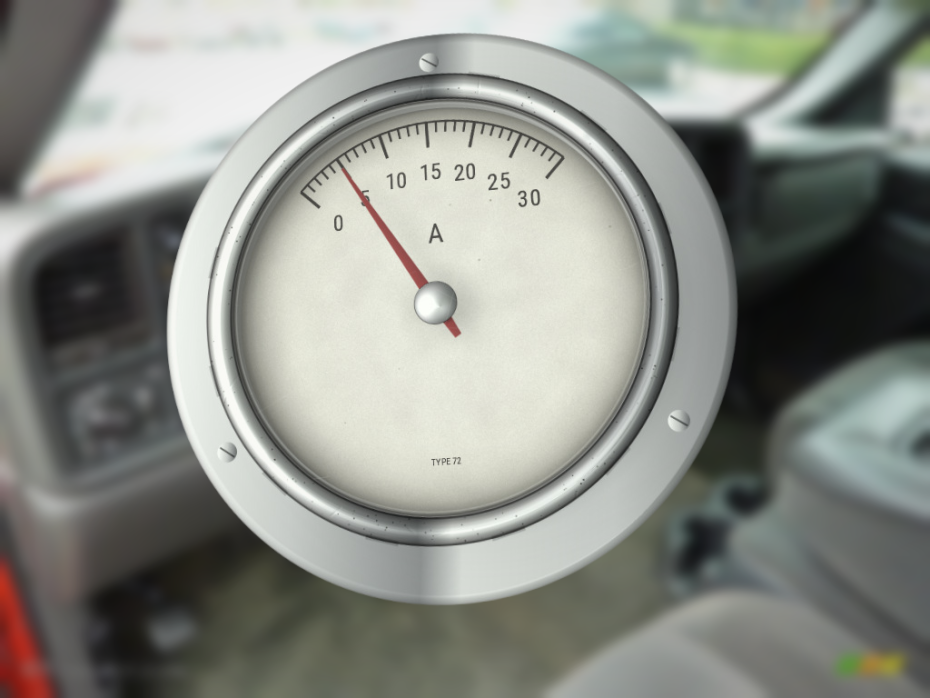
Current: A 5
